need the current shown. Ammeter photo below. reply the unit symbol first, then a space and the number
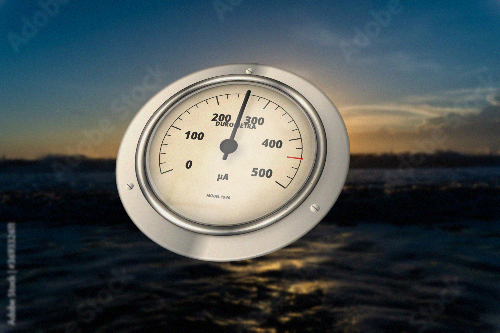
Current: µA 260
